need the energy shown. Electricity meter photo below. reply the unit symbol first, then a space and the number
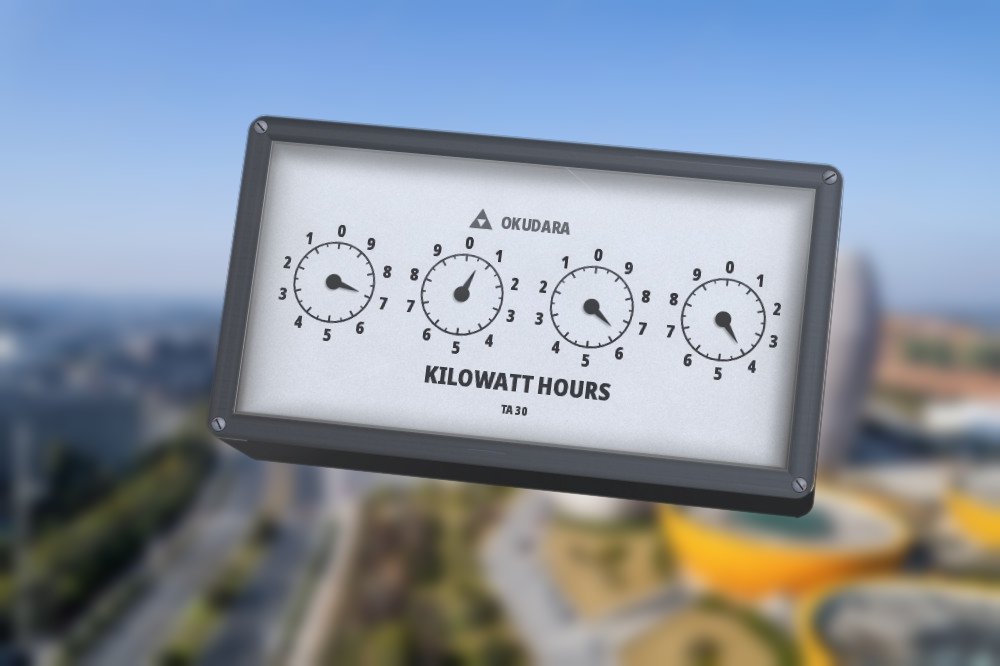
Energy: kWh 7064
